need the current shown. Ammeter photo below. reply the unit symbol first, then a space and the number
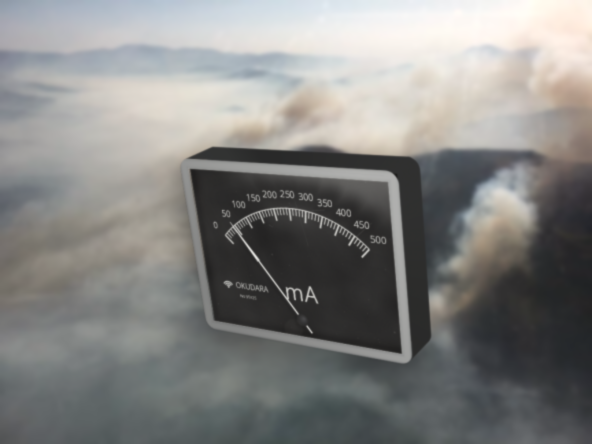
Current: mA 50
